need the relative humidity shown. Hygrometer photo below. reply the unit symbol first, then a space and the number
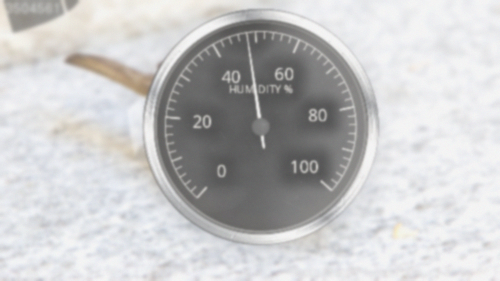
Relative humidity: % 48
